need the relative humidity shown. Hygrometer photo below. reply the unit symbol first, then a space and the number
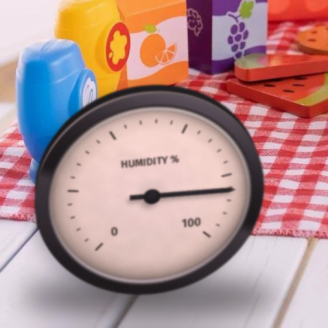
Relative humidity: % 84
